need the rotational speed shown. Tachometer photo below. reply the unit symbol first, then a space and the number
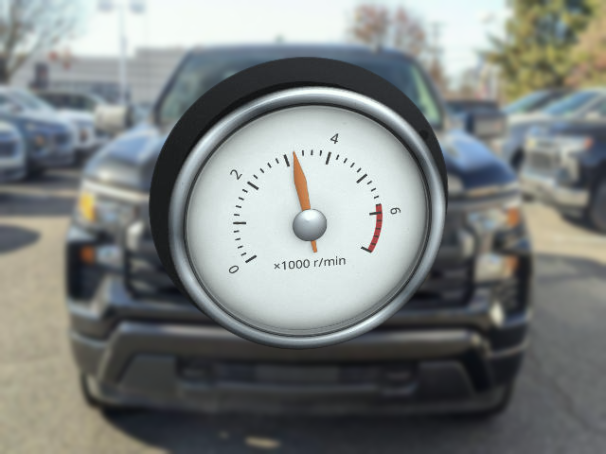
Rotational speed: rpm 3200
